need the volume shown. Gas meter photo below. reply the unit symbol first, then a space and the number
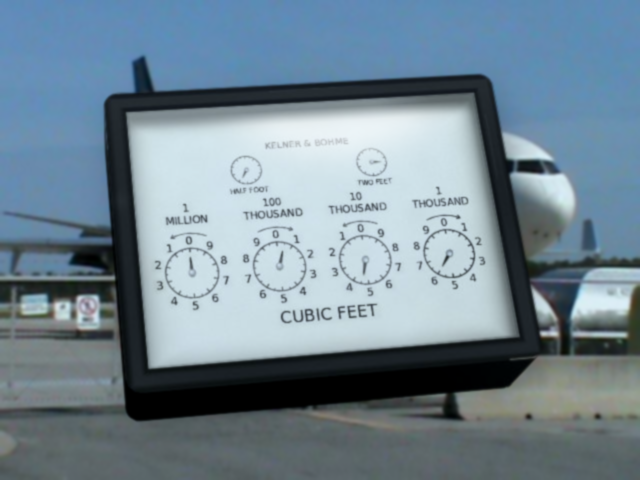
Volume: ft³ 4600
